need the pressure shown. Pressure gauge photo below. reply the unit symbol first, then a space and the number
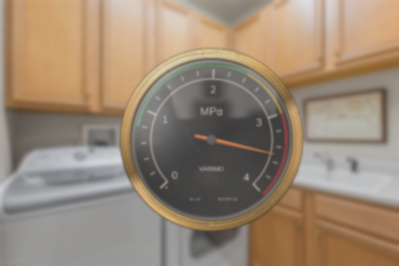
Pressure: MPa 3.5
